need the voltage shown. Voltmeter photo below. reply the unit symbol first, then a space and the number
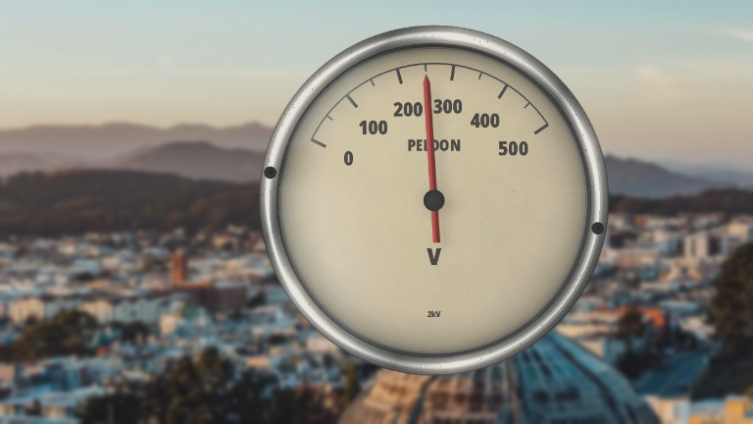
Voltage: V 250
